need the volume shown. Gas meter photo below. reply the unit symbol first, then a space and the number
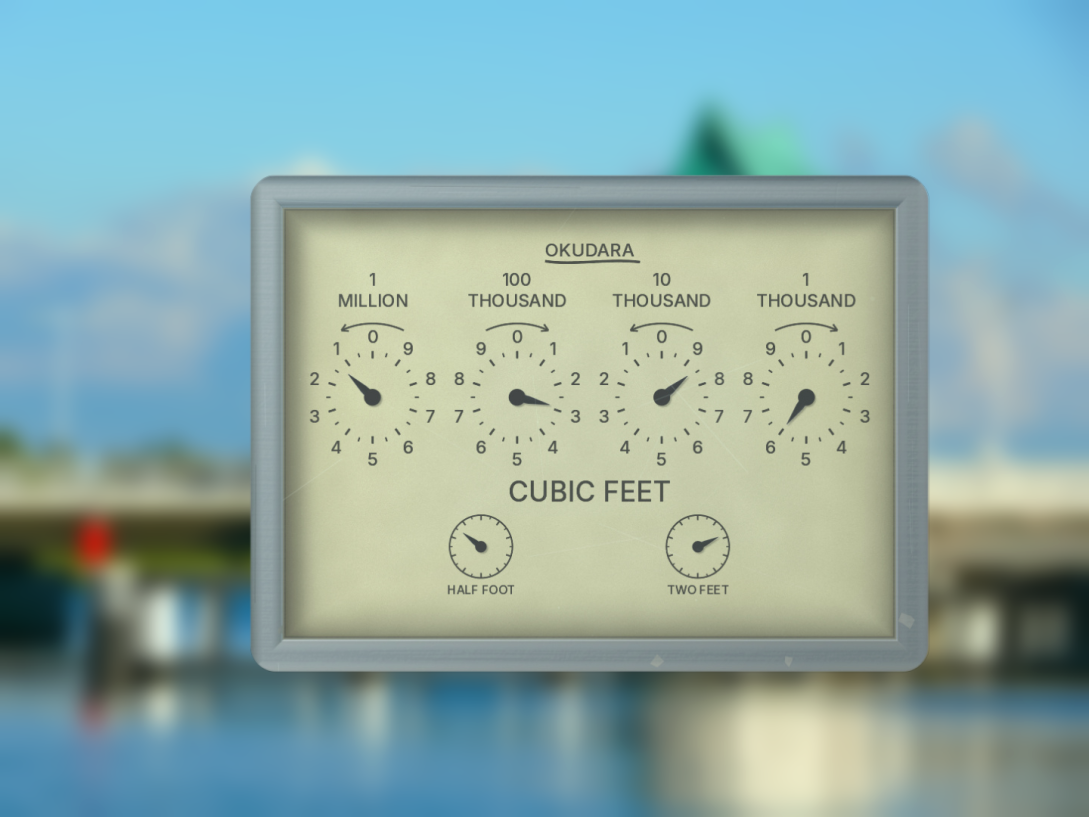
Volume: ft³ 128600
